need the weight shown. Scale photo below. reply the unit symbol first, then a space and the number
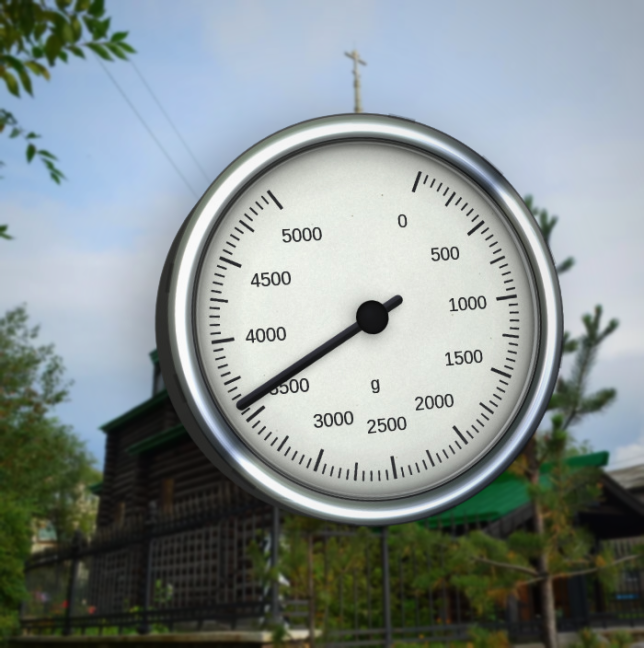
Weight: g 3600
